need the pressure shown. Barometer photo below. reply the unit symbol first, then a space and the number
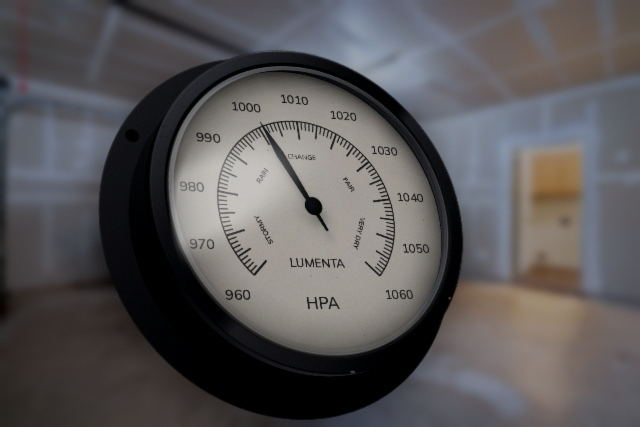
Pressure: hPa 1000
